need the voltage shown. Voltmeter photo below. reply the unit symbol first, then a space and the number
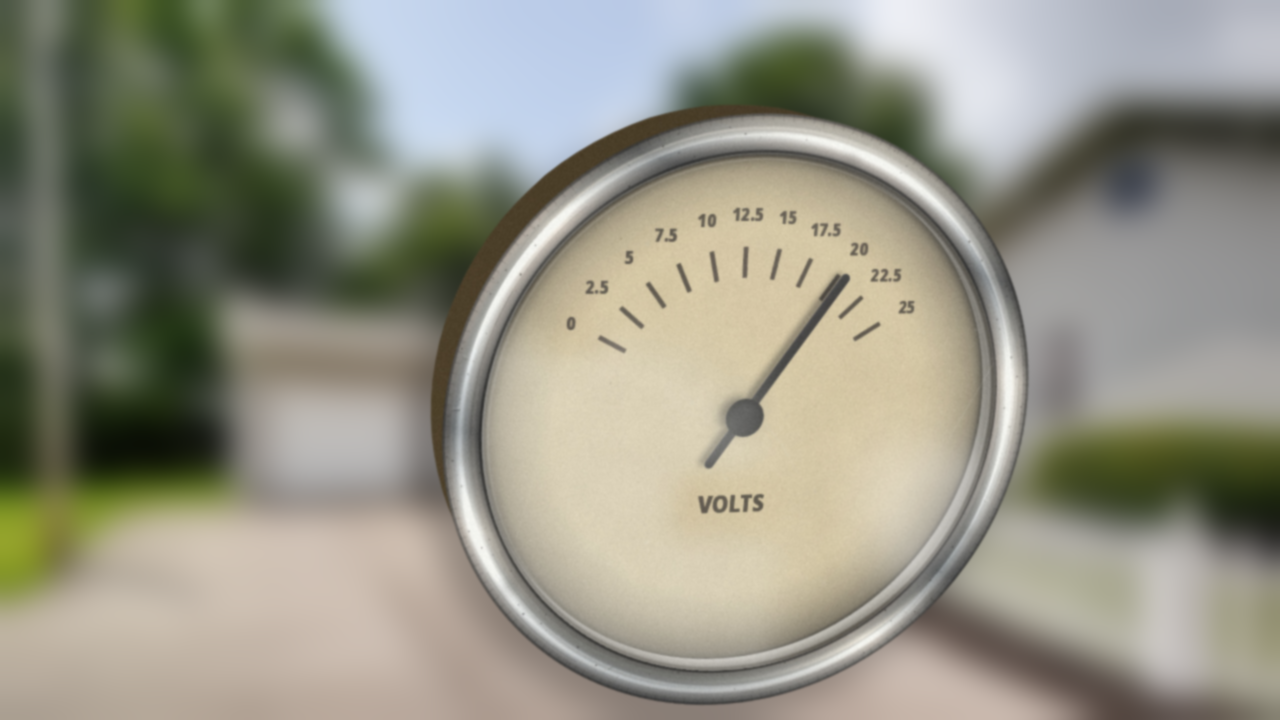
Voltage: V 20
